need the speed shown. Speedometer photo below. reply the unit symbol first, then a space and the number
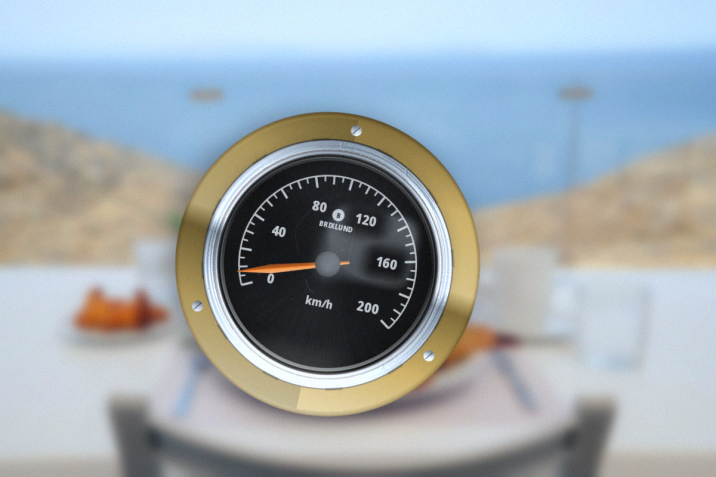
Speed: km/h 7.5
